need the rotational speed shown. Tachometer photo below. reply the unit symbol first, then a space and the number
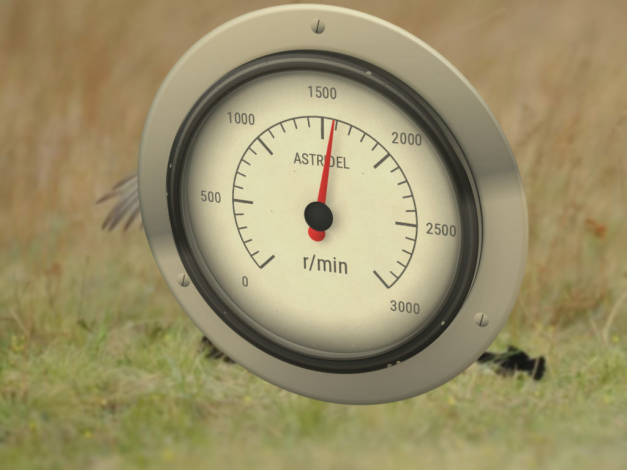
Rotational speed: rpm 1600
